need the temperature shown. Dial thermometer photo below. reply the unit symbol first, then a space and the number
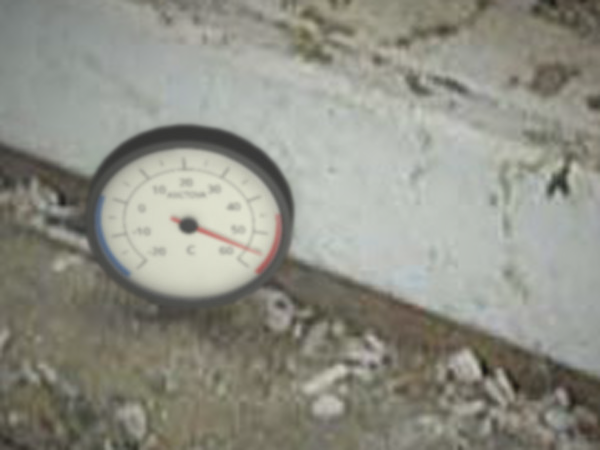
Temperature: °C 55
